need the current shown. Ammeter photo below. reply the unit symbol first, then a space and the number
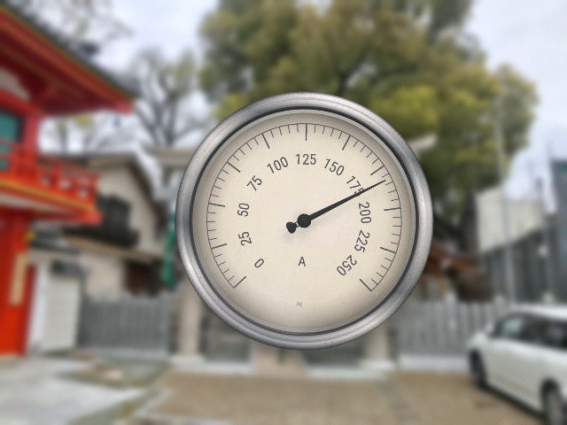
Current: A 182.5
